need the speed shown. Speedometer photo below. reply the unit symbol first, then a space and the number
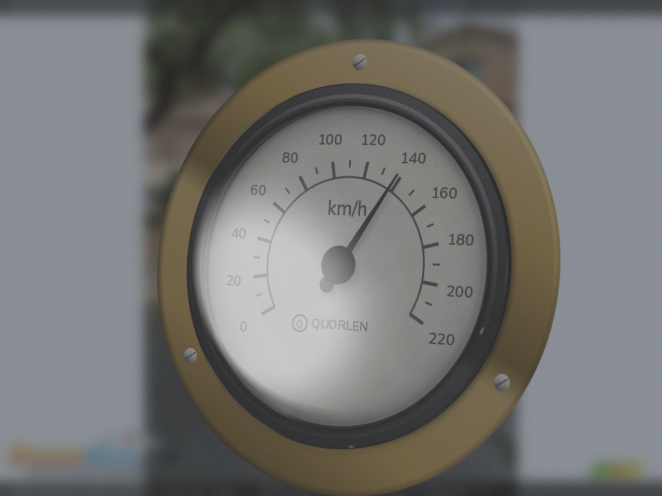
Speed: km/h 140
